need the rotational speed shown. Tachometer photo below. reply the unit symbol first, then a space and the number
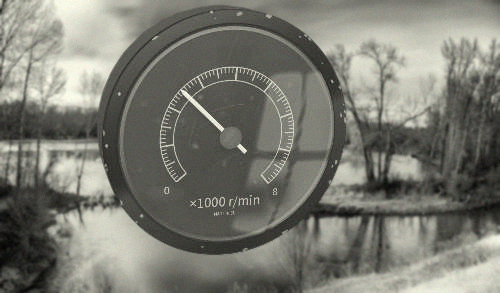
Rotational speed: rpm 2500
